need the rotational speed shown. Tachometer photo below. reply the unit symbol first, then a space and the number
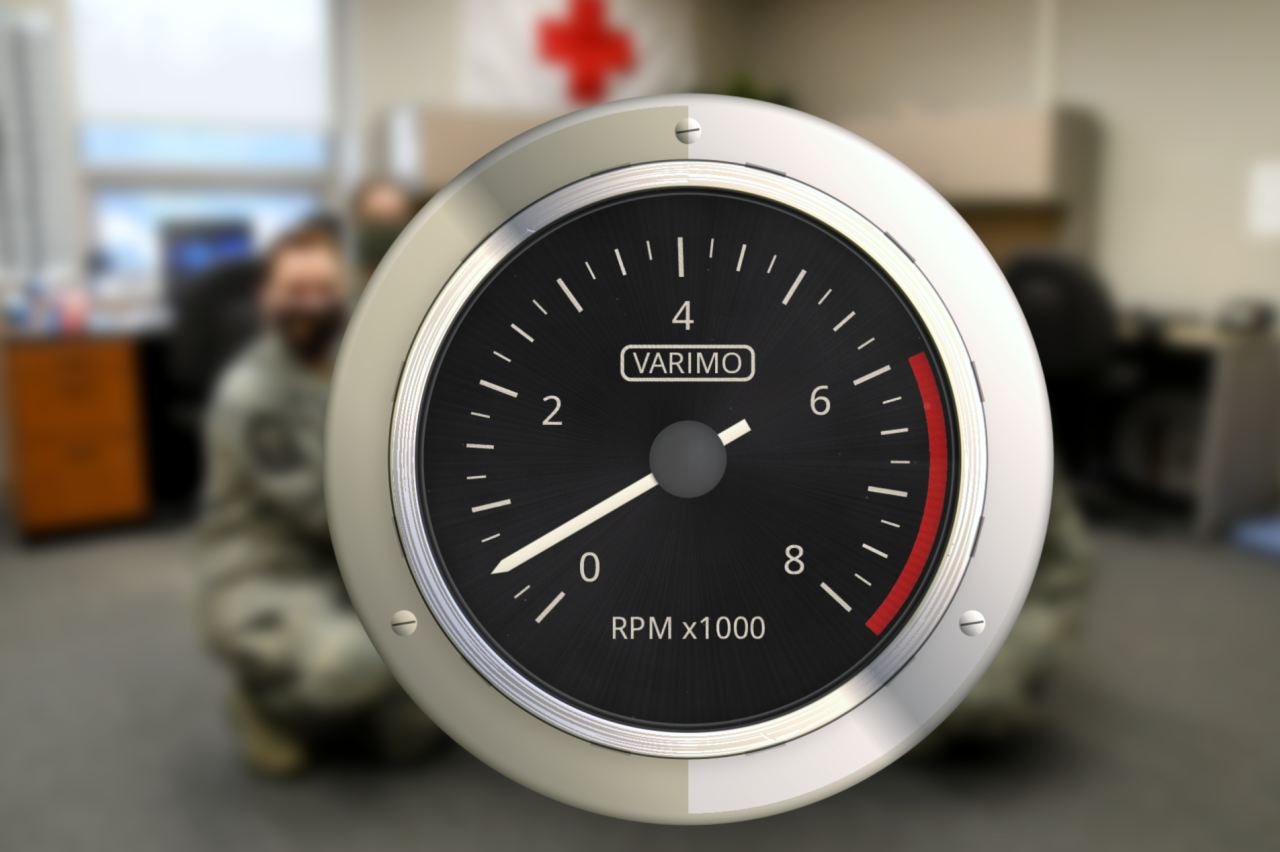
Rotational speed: rpm 500
